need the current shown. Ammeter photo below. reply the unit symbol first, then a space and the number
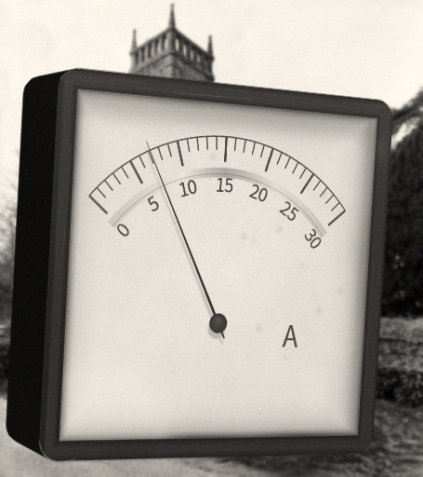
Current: A 7
